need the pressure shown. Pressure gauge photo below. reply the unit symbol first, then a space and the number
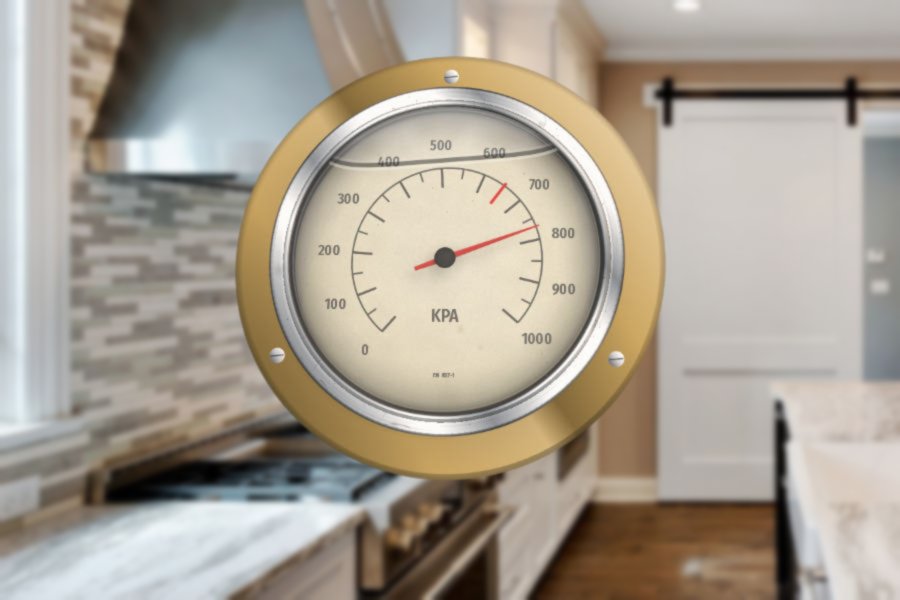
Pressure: kPa 775
